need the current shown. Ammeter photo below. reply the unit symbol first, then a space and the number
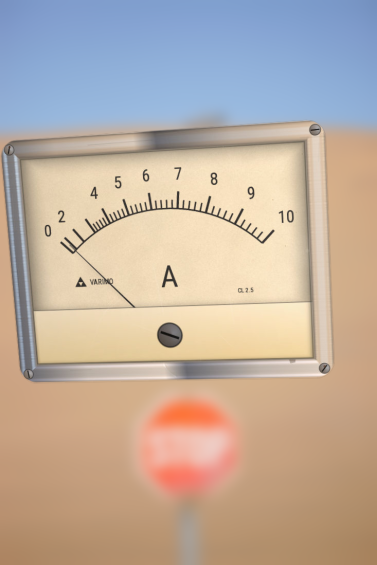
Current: A 1
